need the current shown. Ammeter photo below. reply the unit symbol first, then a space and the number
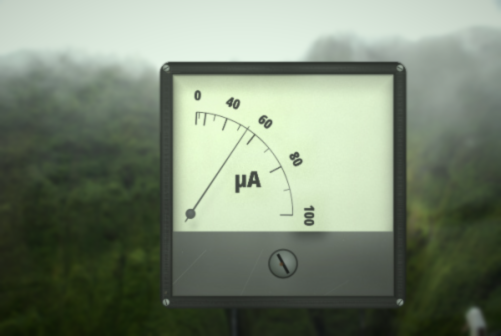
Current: µA 55
